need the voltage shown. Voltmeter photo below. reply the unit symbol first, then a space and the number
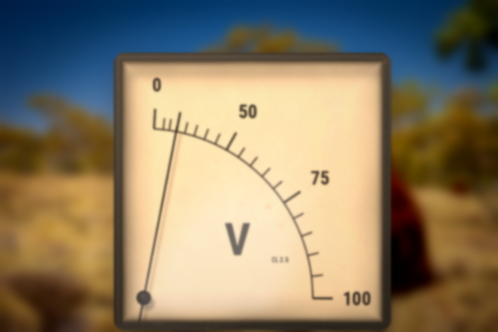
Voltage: V 25
